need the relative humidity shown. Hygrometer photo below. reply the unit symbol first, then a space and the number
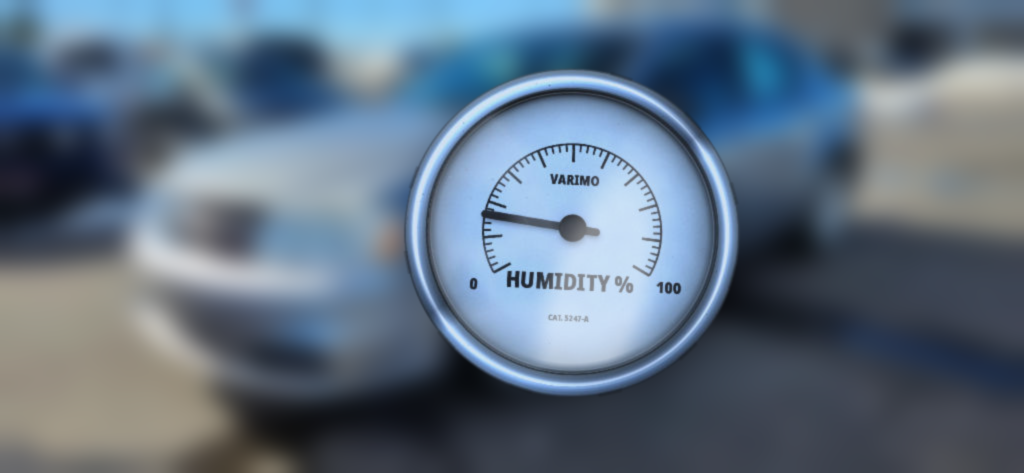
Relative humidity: % 16
